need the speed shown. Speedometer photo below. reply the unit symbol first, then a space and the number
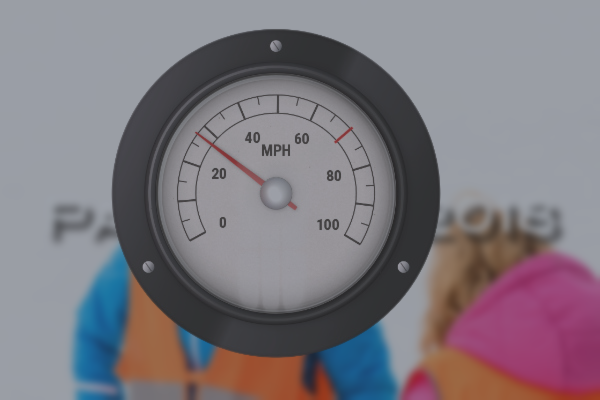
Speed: mph 27.5
